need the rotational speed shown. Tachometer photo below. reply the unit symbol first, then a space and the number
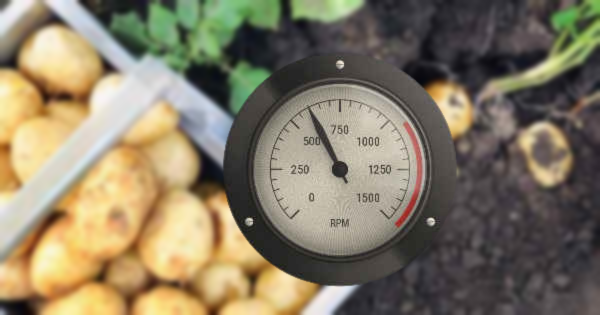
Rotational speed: rpm 600
